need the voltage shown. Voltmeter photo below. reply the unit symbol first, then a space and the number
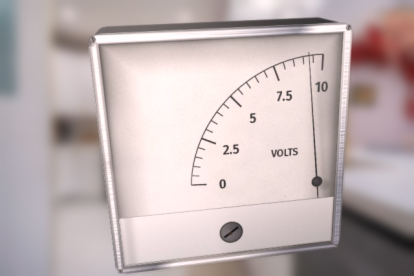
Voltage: V 9.25
